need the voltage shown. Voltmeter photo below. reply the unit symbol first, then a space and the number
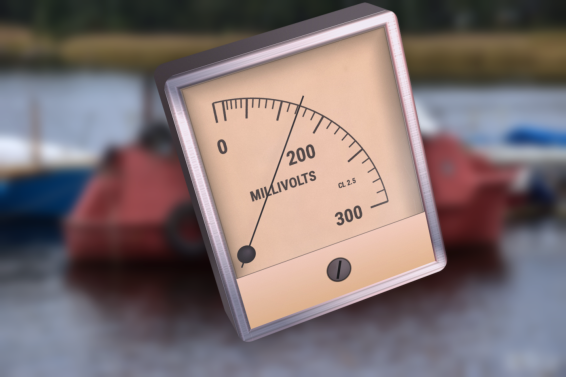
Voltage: mV 170
